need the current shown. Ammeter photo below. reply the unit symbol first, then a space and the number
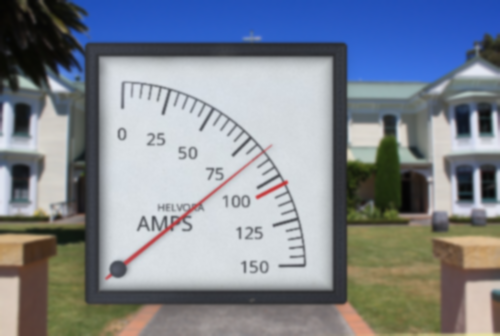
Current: A 85
